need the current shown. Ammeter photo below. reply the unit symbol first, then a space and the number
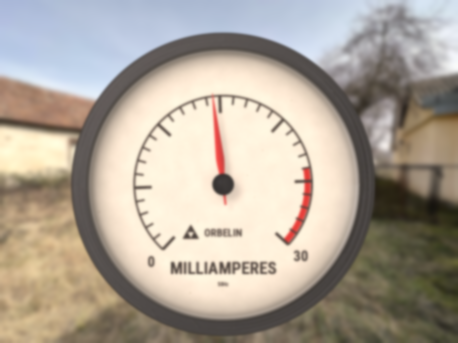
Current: mA 14.5
